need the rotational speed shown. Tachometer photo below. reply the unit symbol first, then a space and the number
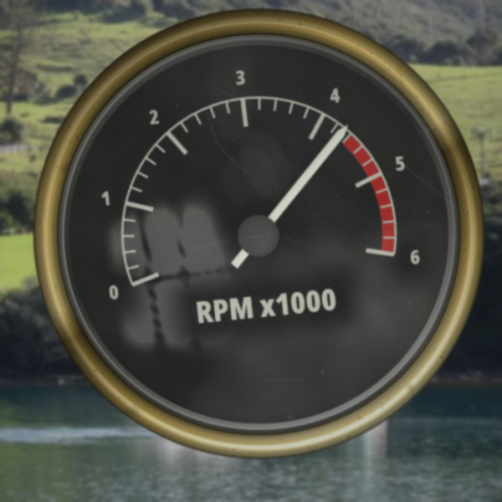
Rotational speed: rpm 4300
